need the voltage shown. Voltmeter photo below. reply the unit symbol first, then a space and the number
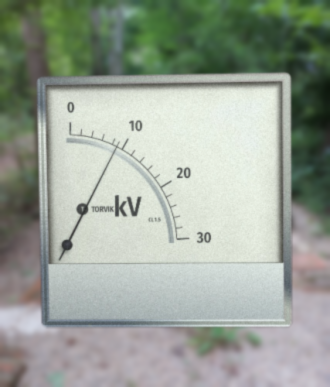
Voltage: kV 9
